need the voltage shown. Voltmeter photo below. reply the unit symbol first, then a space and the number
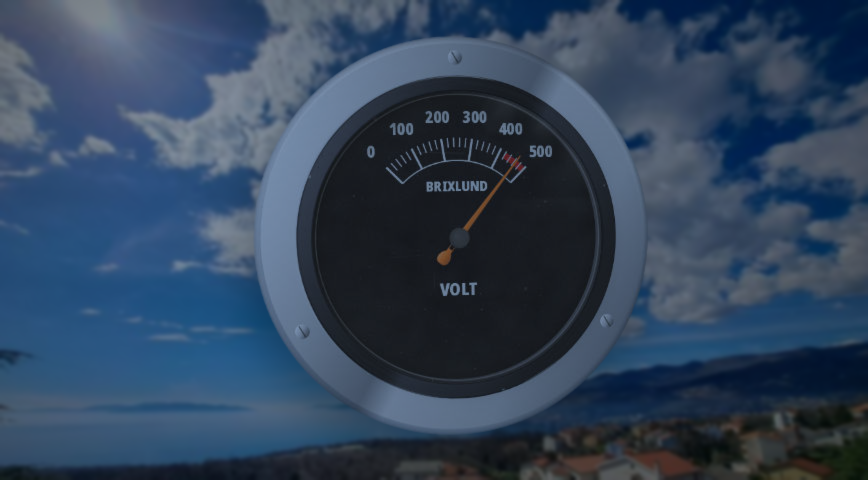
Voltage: V 460
